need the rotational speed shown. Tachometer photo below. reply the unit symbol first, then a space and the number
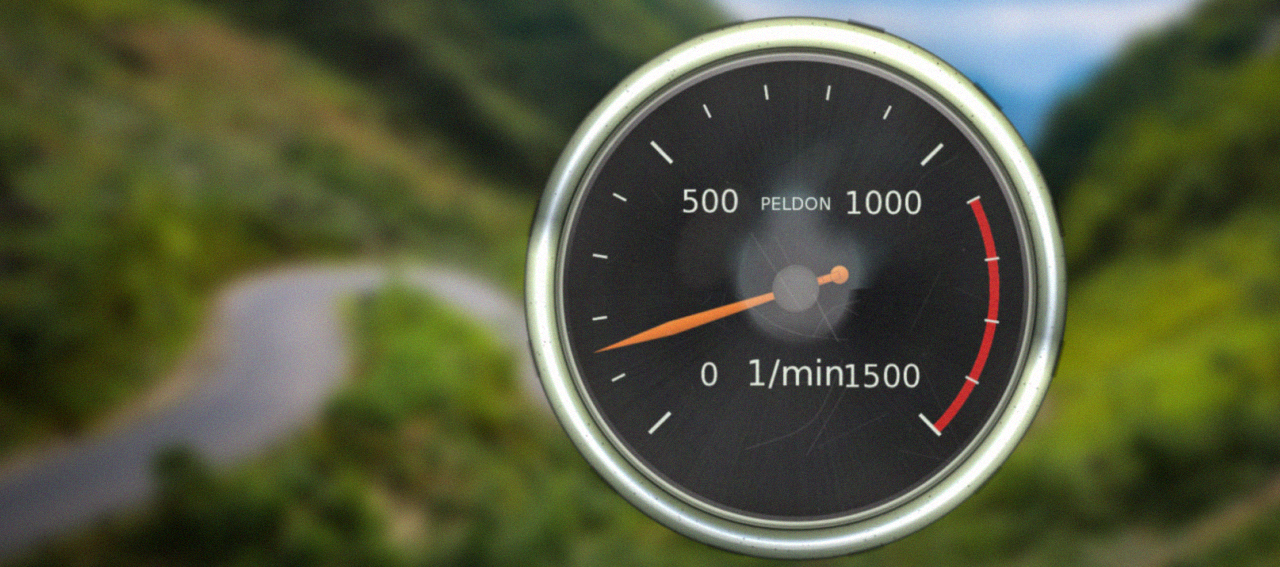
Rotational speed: rpm 150
